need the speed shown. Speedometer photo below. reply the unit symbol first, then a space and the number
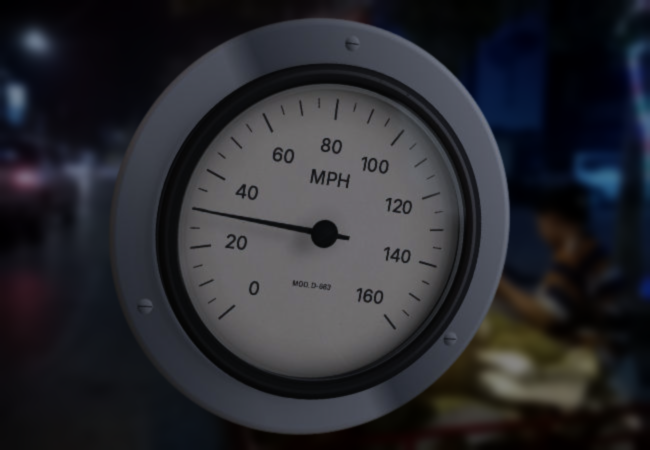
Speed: mph 30
